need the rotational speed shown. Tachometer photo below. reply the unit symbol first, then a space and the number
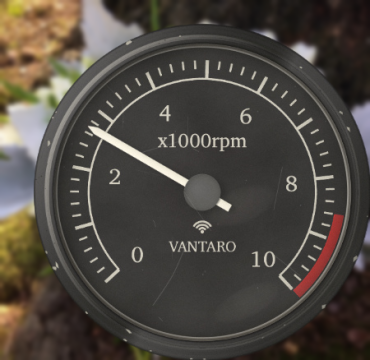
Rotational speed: rpm 2700
